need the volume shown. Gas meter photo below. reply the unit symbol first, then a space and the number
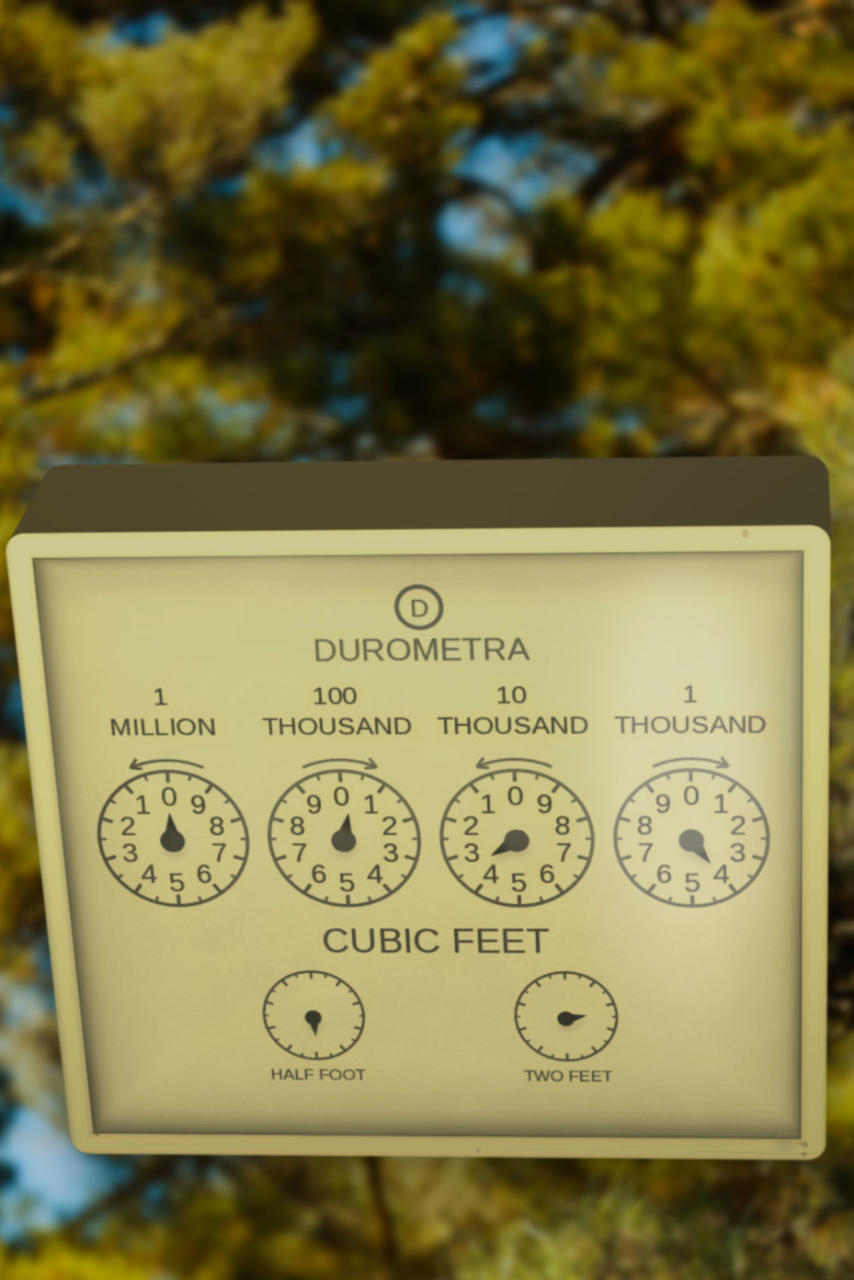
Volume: ft³ 3400
